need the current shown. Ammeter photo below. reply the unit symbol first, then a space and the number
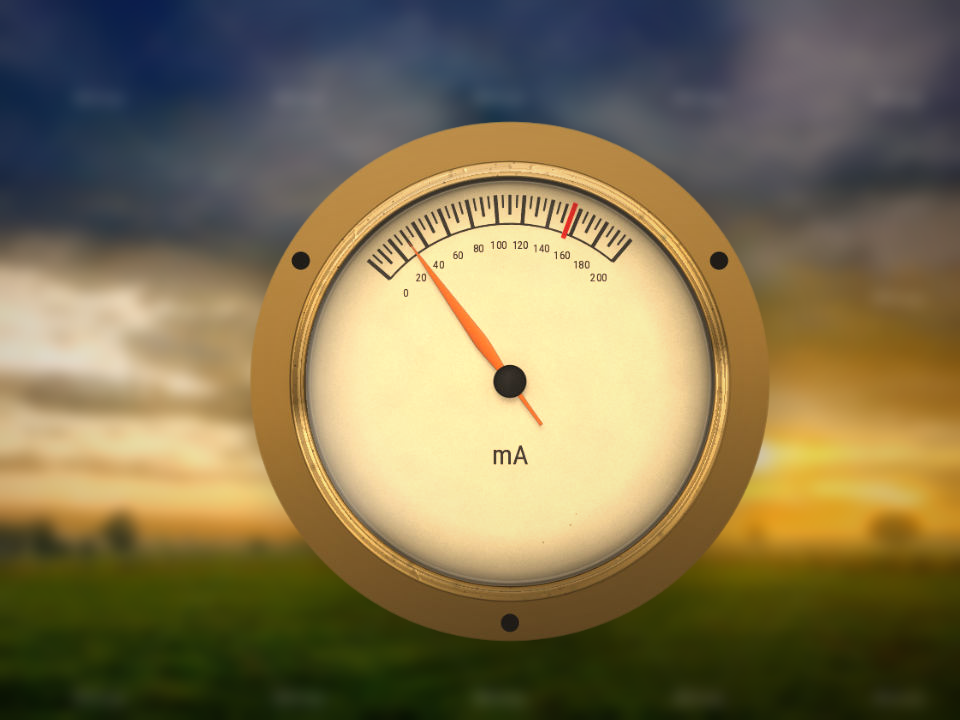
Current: mA 30
